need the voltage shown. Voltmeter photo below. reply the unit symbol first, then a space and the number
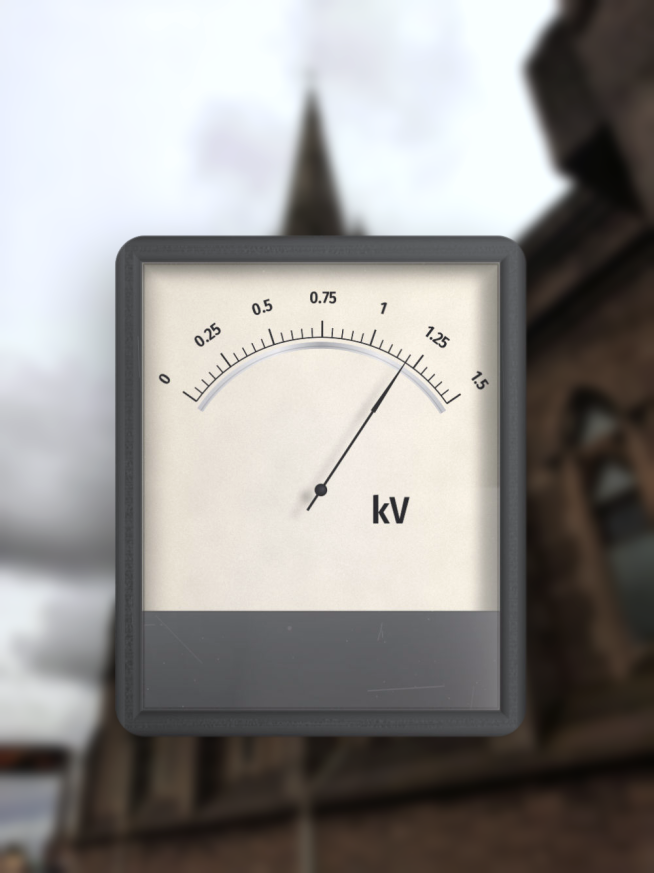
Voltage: kV 1.2
